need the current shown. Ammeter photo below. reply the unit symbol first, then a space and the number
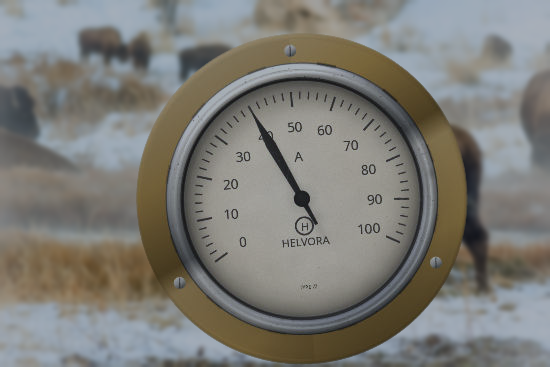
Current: A 40
